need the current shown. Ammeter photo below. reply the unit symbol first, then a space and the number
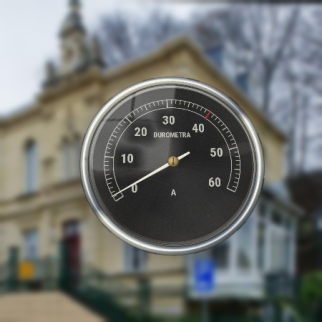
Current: A 1
